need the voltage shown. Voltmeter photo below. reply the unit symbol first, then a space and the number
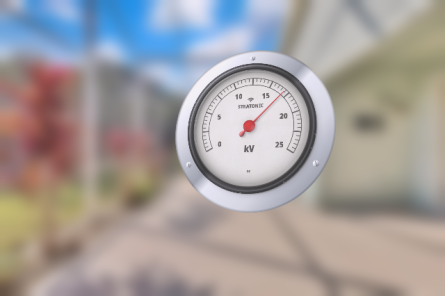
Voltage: kV 17
